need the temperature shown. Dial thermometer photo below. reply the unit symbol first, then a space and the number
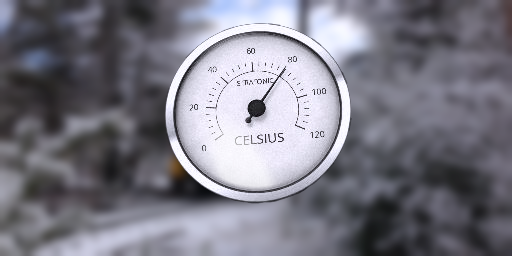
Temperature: °C 80
